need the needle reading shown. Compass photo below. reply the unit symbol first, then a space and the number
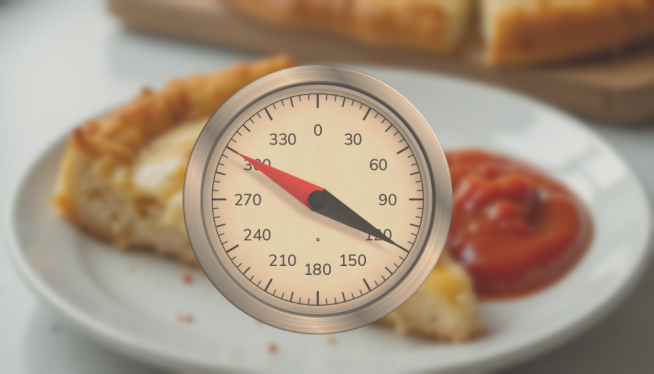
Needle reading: ° 300
